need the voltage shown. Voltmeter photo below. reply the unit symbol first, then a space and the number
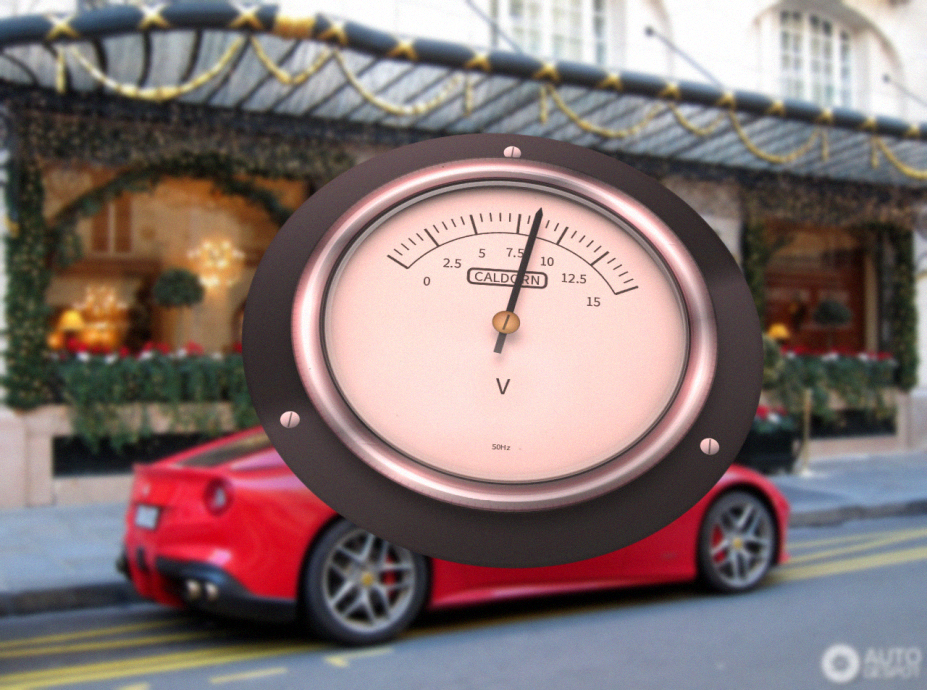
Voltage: V 8.5
